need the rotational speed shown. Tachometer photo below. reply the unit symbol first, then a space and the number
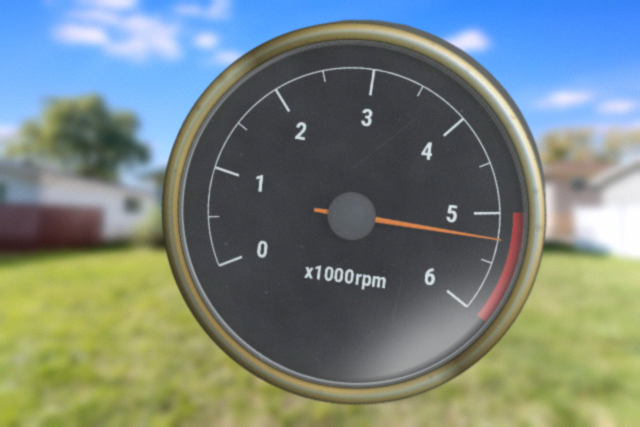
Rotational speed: rpm 5250
